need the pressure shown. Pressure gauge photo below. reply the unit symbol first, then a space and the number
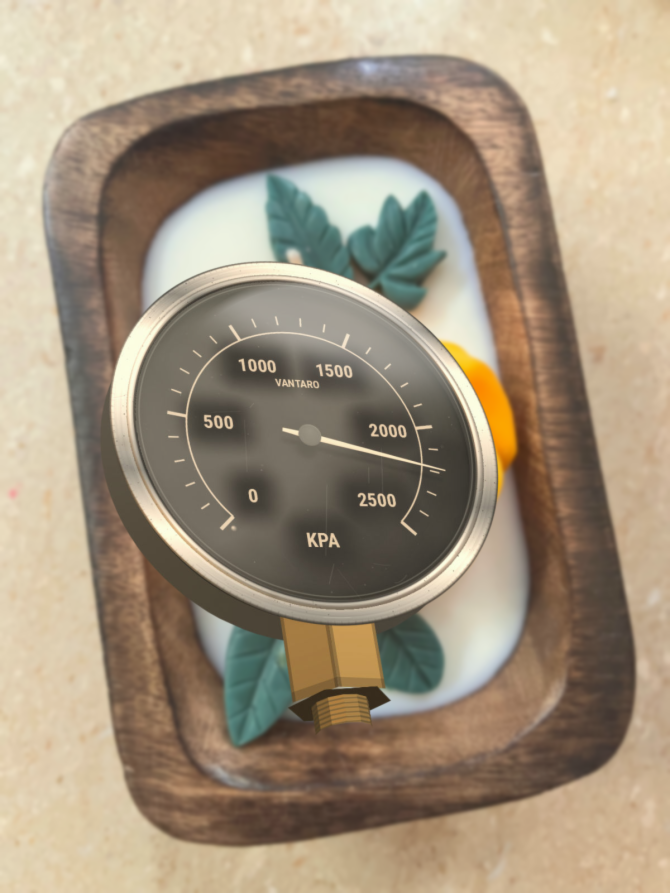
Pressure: kPa 2200
